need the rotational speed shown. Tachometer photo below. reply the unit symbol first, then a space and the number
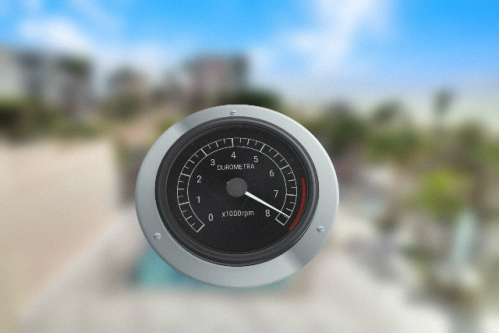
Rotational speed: rpm 7750
